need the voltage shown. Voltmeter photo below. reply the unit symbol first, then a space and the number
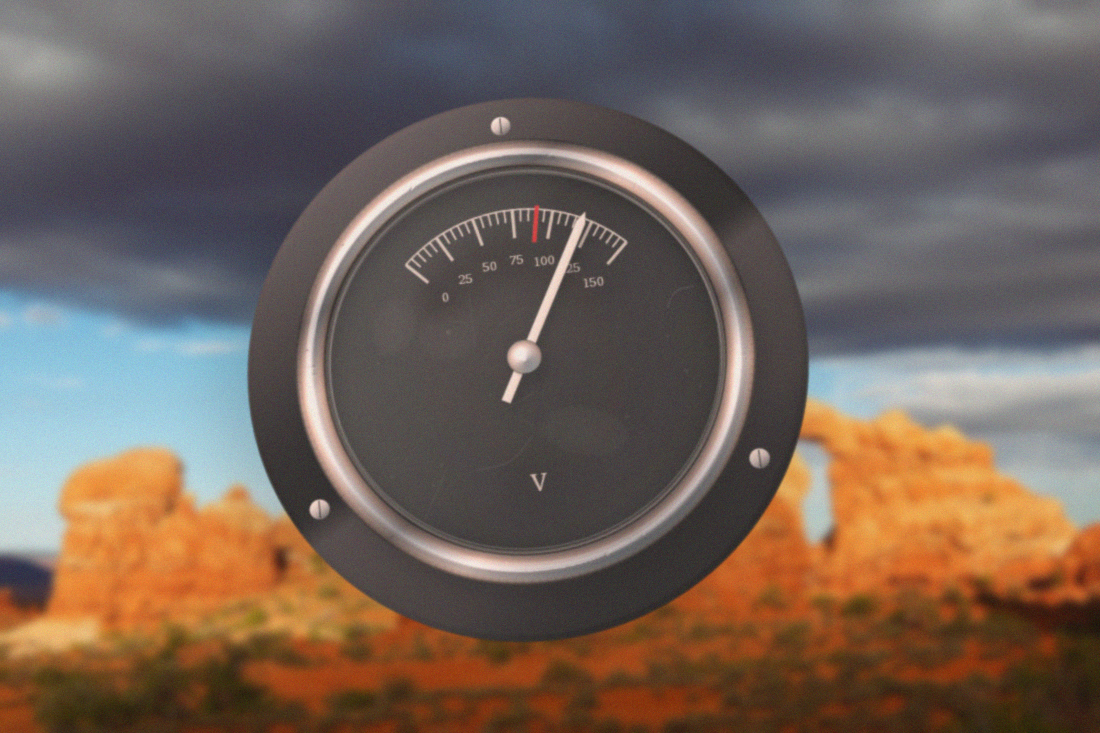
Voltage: V 120
